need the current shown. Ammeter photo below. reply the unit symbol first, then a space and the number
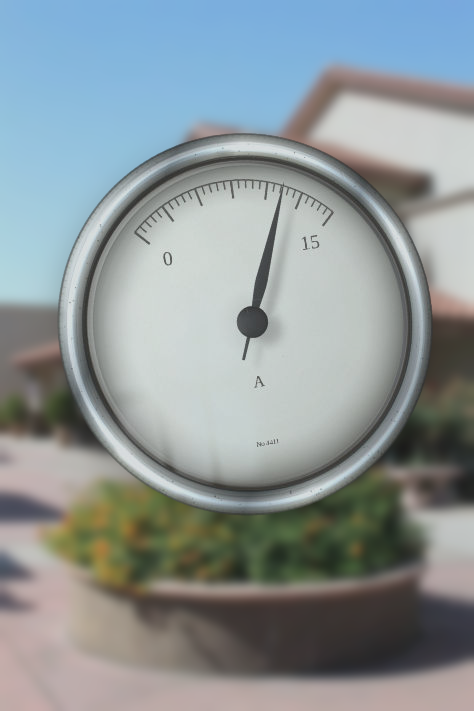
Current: A 11
